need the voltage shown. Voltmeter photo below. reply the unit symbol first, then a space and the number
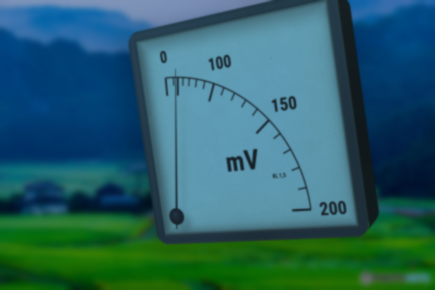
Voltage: mV 50
